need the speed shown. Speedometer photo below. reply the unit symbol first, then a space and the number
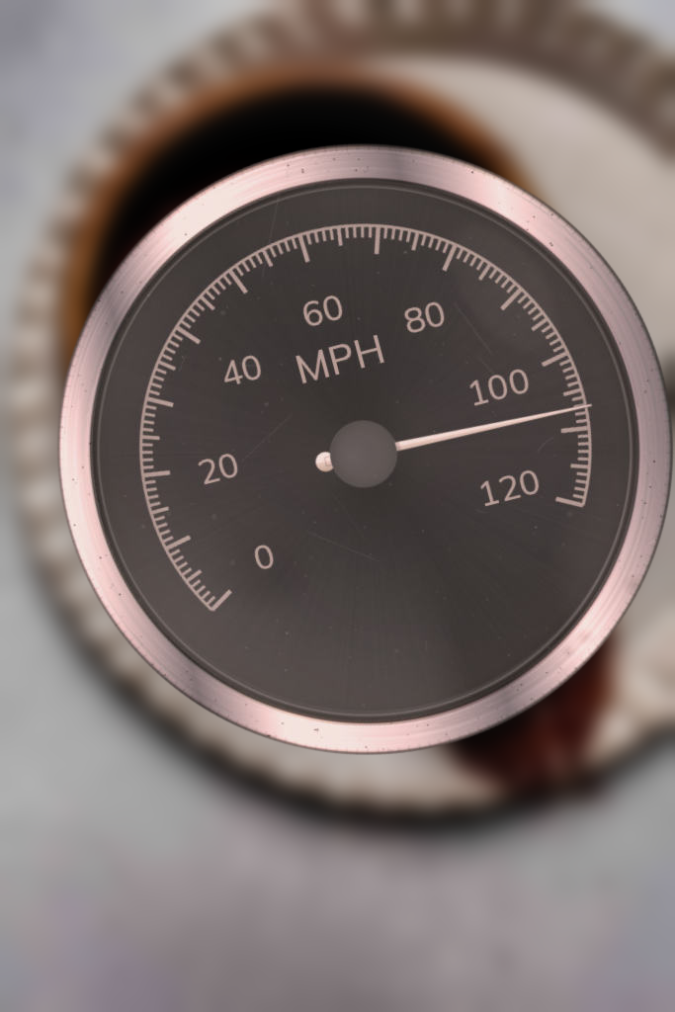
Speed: mph 107
